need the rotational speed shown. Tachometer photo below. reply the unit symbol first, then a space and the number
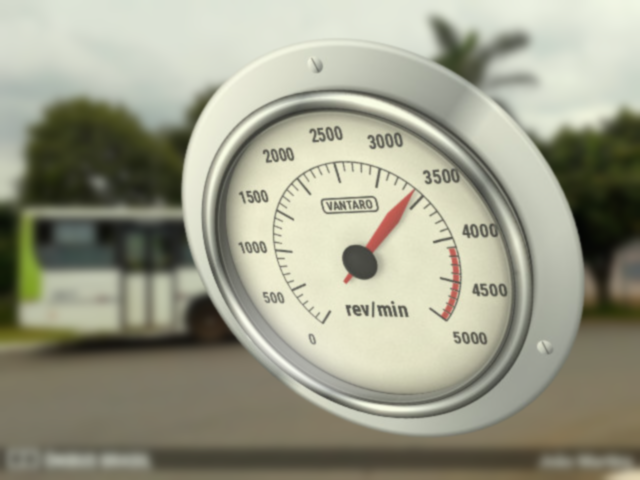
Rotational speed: rpm 3400
